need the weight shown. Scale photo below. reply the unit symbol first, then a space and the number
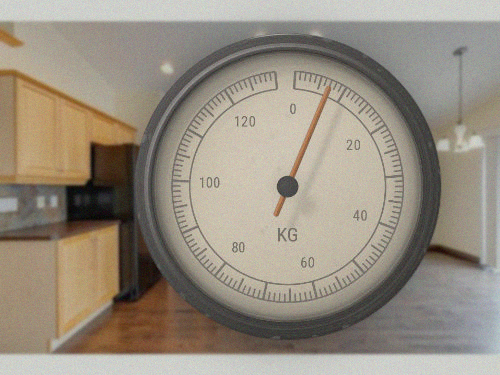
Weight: kg 7
